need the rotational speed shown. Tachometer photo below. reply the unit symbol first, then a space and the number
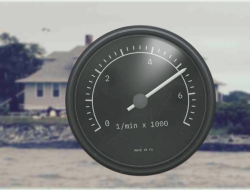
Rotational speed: rpm 5200
